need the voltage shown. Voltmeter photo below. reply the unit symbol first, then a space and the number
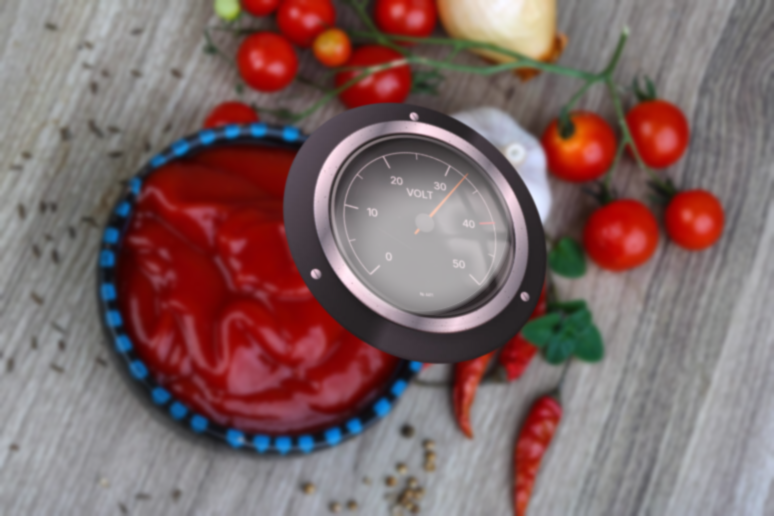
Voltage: V 32.5
